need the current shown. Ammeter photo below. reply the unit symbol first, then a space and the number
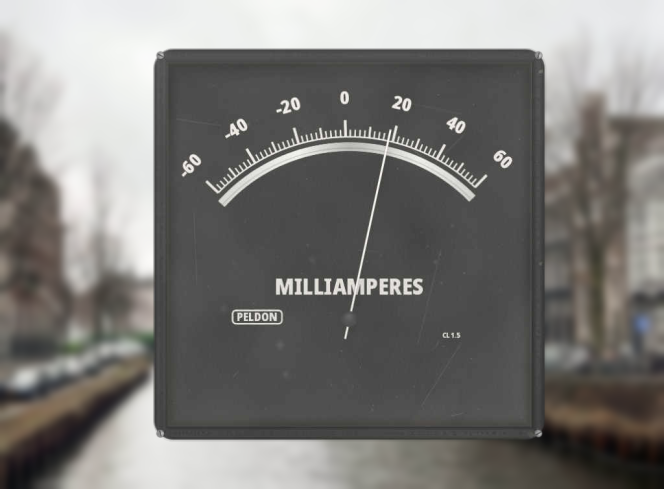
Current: mA 18
